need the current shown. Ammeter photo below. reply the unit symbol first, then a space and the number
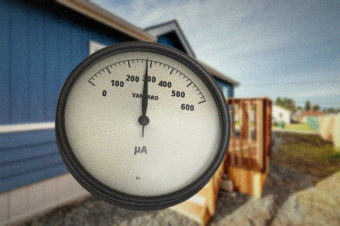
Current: µA 280
